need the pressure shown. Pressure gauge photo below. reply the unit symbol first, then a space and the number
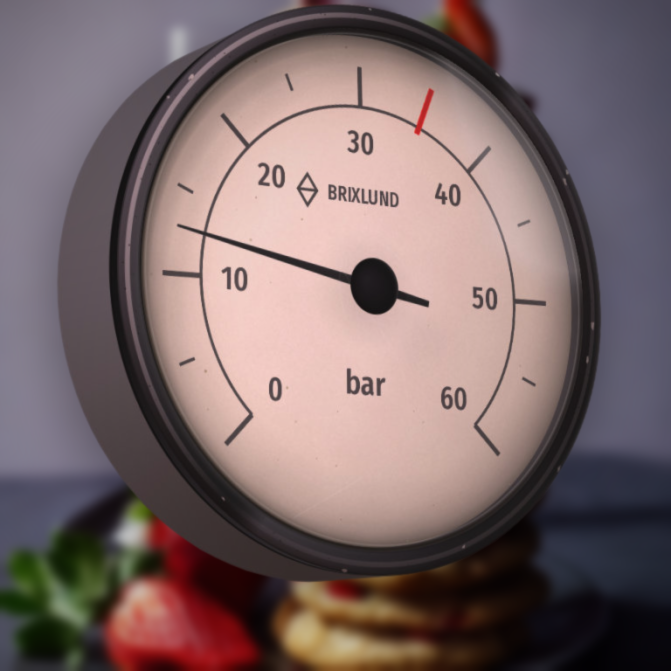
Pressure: bar 12.5
